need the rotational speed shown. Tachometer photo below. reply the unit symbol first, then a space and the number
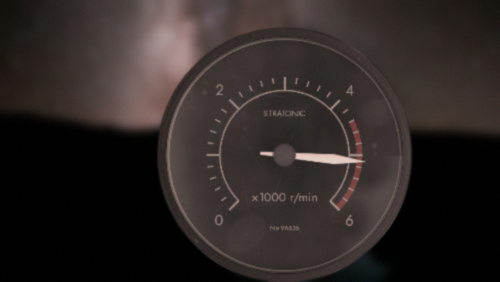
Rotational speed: rpm 5100
